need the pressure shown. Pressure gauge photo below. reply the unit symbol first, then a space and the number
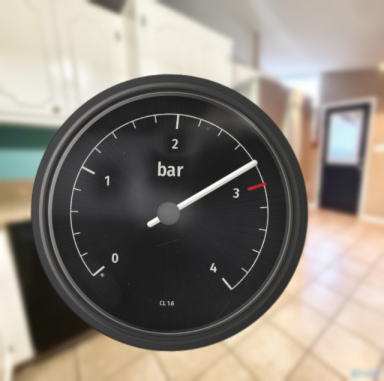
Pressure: bar 2.8
